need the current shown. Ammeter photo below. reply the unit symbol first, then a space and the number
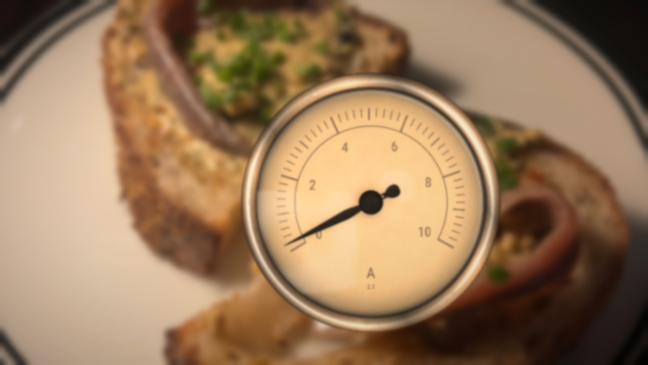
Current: A 0.2
